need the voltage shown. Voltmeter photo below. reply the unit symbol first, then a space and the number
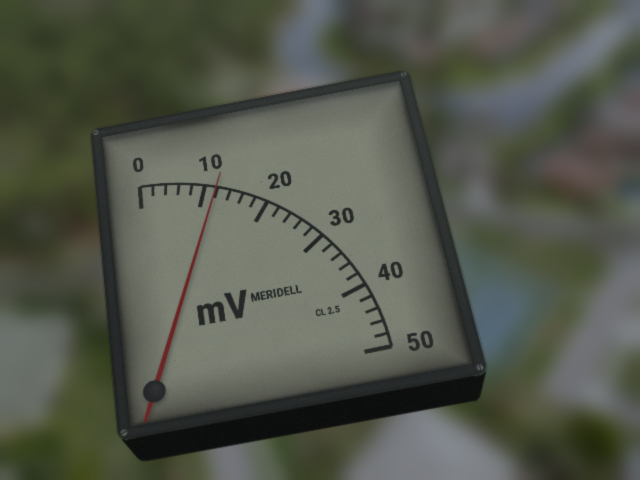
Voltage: mV 12
